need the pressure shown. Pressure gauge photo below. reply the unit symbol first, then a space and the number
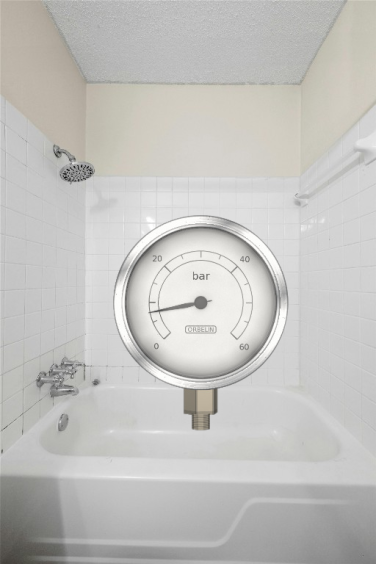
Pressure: bar 7.5
